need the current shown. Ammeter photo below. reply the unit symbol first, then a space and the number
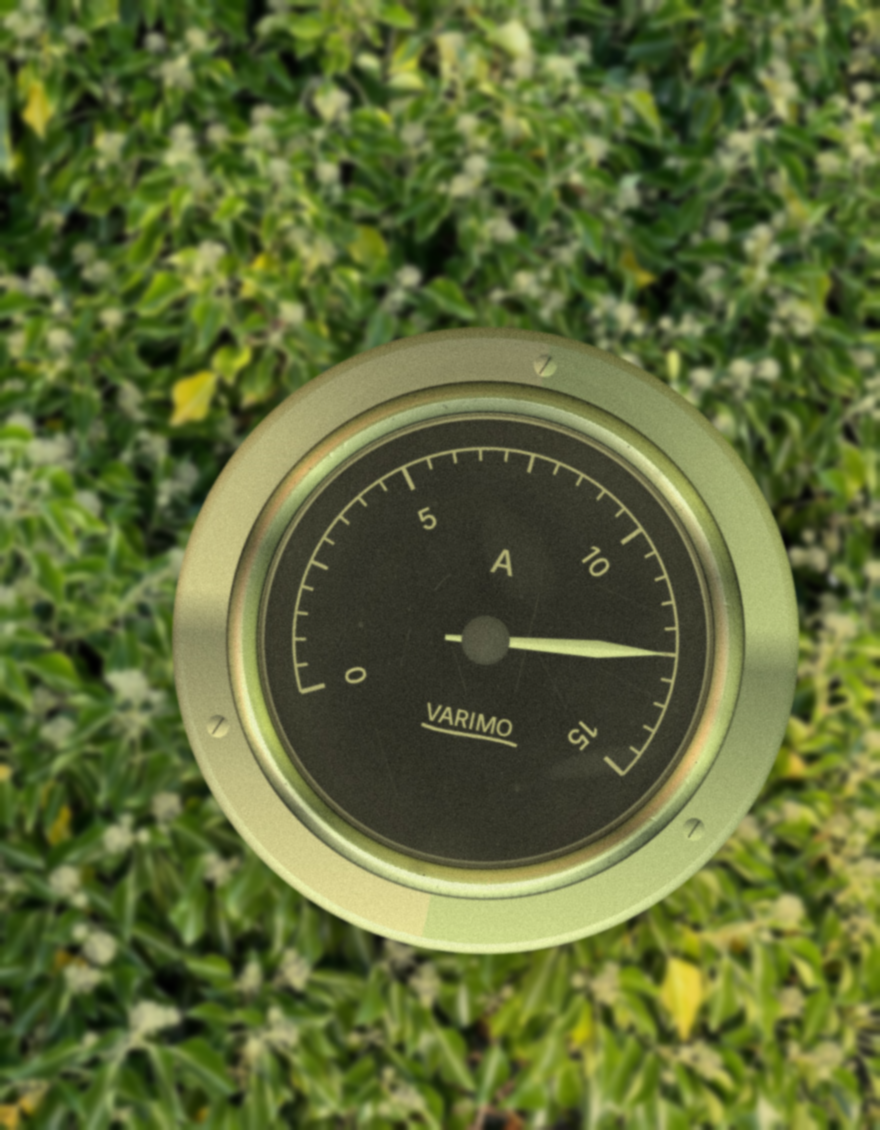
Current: A 12.5
